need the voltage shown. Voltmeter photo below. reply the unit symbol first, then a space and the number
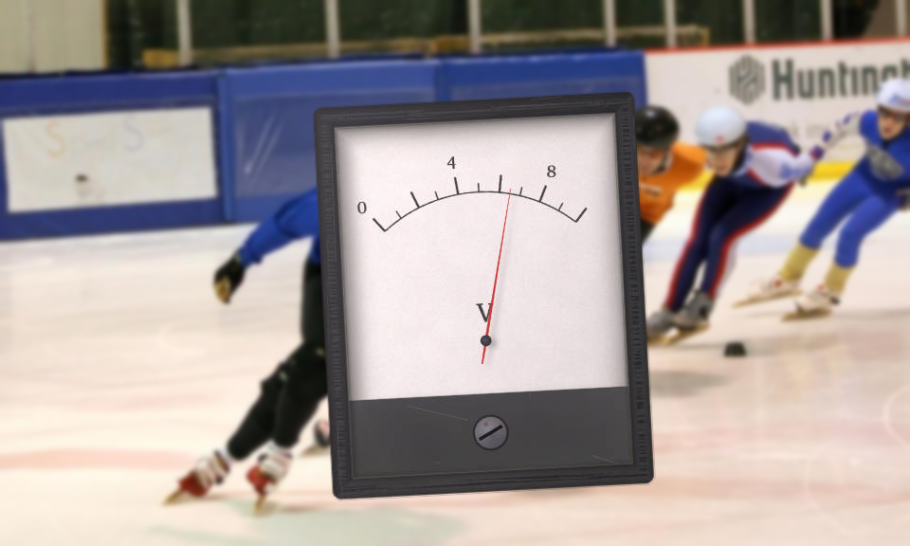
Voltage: V 6.5
